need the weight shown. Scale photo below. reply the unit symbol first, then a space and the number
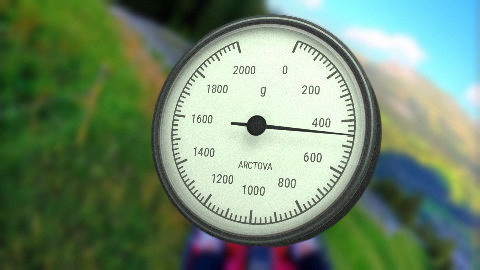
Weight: g 460
